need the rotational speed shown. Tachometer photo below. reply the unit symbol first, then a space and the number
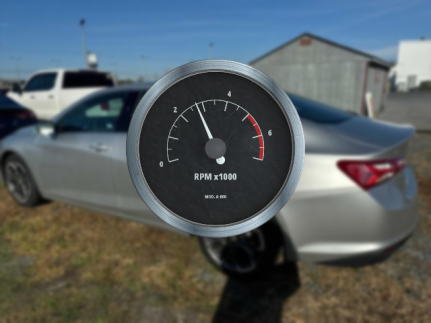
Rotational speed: rpm 2750
